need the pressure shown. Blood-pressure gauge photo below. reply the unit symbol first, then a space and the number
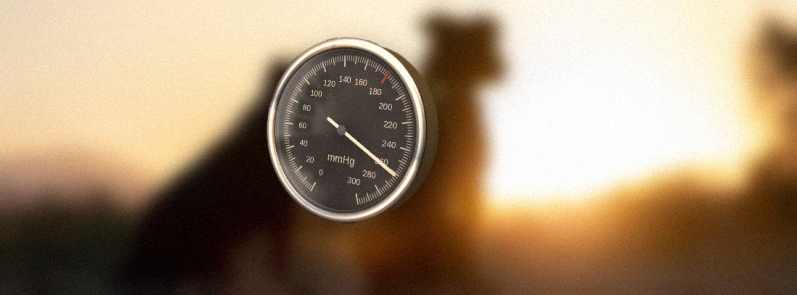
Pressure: mmHg 260
